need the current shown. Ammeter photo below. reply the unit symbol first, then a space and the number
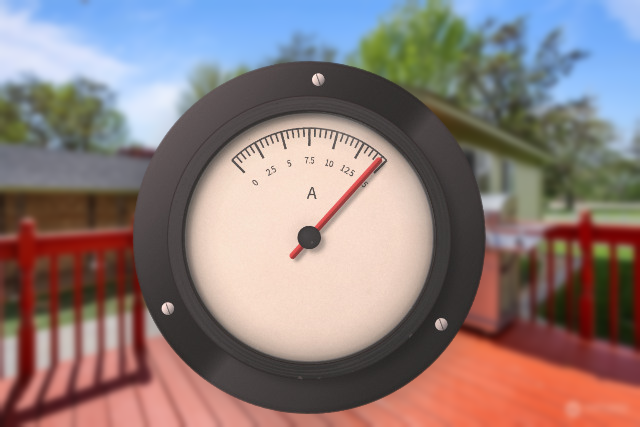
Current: A 14.5
